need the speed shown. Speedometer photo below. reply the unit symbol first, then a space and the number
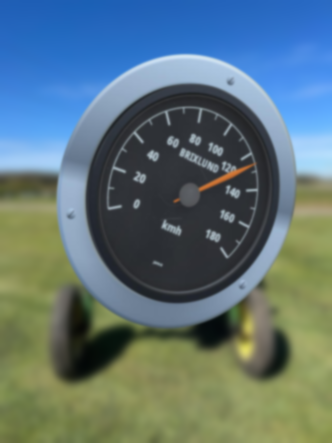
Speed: km/h 125
